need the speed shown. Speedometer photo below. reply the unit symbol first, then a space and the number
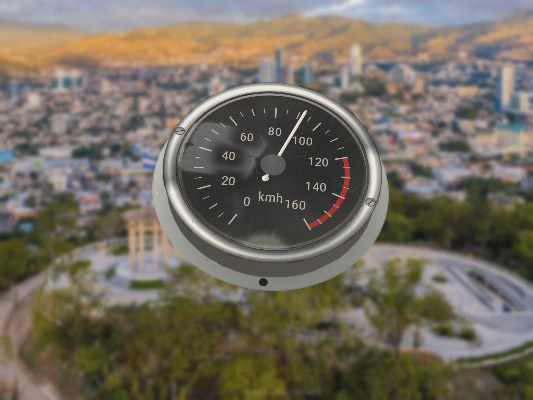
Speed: km/h 92.5
